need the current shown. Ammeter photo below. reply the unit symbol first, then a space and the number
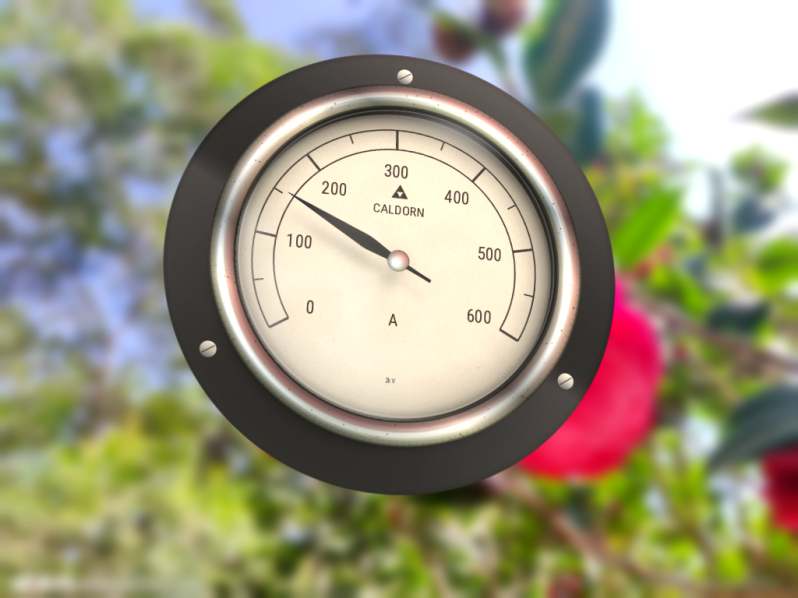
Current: A 150
